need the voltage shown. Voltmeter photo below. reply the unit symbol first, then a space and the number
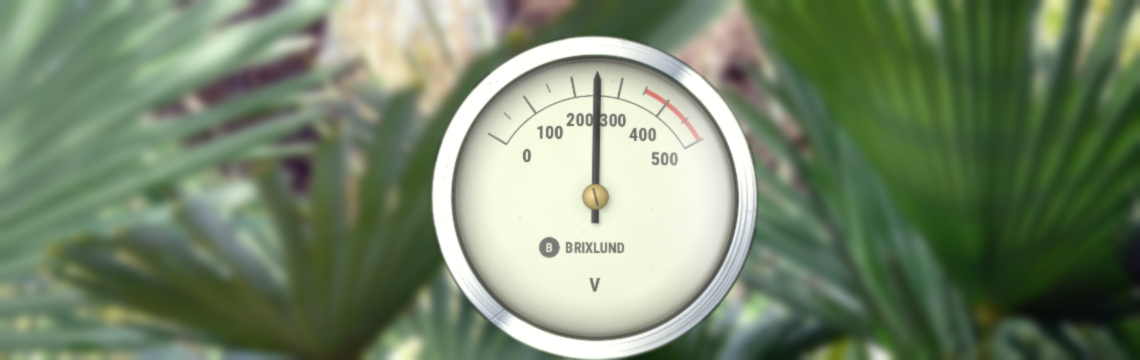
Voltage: V 250
